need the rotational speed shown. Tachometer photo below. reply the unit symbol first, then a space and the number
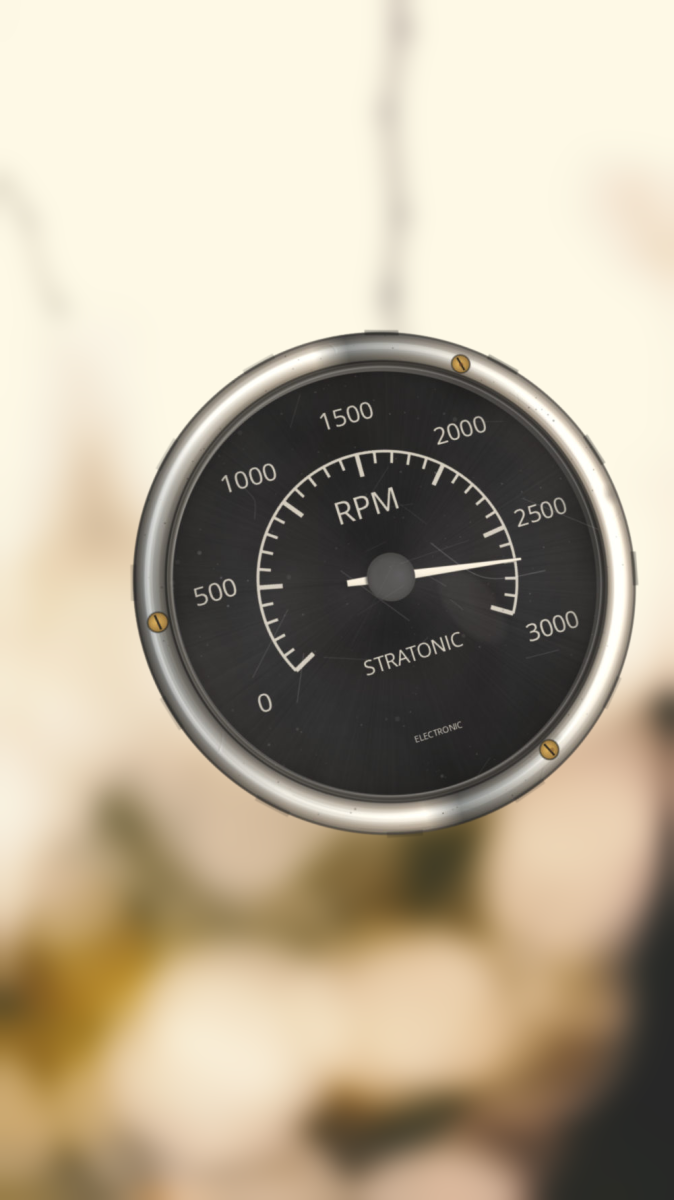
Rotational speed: rpm 2700
